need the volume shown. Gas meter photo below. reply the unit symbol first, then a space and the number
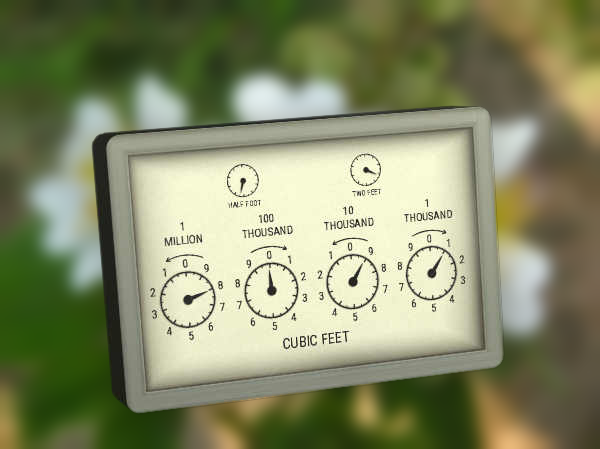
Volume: ft³ 799100
